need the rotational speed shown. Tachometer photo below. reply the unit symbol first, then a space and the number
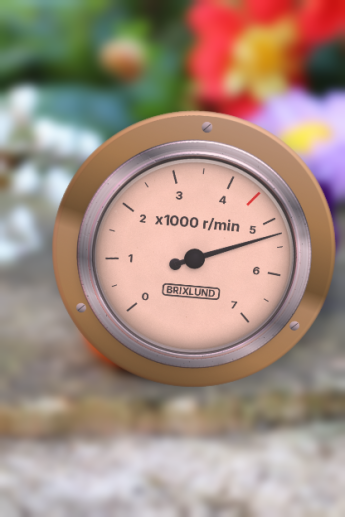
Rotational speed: rpm 5250
